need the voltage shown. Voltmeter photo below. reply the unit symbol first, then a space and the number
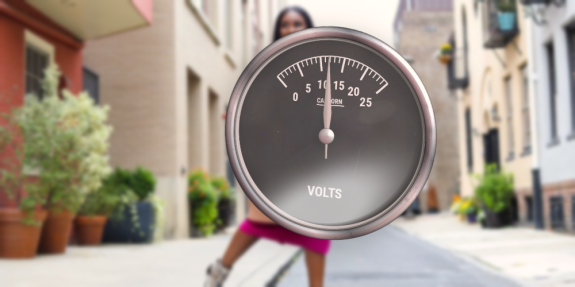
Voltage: V 12
